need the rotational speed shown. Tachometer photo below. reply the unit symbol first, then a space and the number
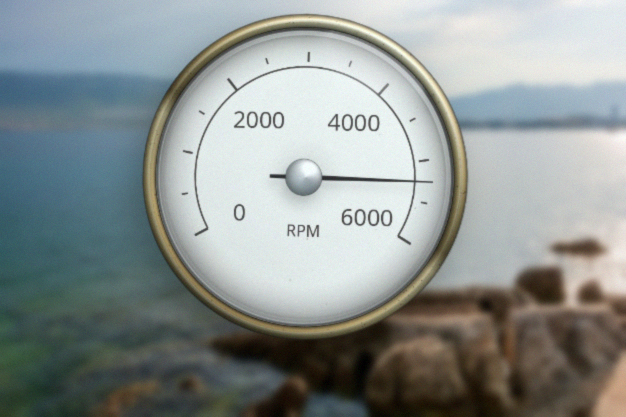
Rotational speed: rpm 5250
